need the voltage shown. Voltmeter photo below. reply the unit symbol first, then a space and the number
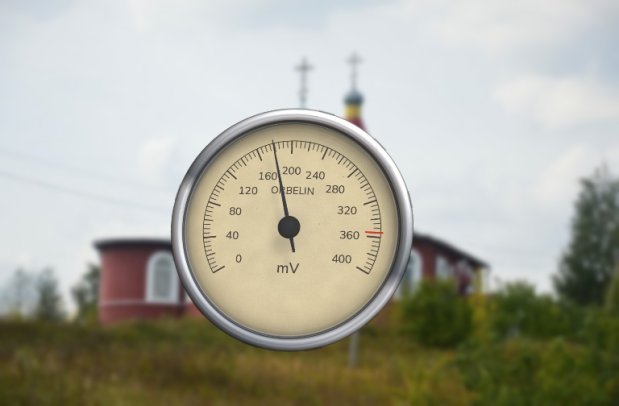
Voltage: mV 180
